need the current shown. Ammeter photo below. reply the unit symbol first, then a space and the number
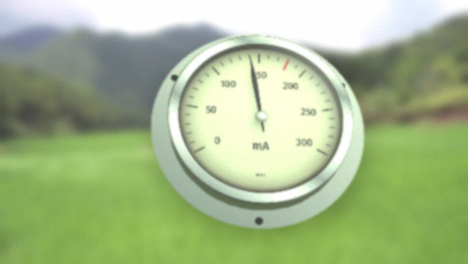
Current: mA 140
